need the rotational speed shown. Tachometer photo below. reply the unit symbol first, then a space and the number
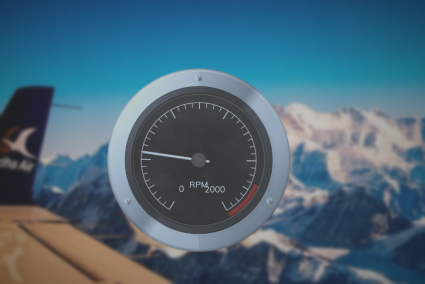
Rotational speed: rpm 450
